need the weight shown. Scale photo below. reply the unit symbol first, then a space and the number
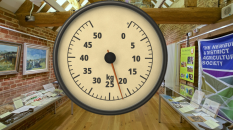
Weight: kg 22
